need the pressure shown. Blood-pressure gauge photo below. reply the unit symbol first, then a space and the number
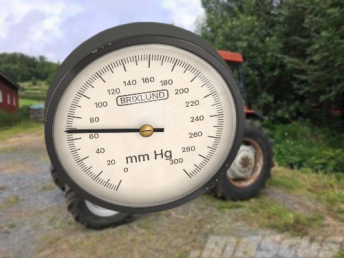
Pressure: mmHg 70
